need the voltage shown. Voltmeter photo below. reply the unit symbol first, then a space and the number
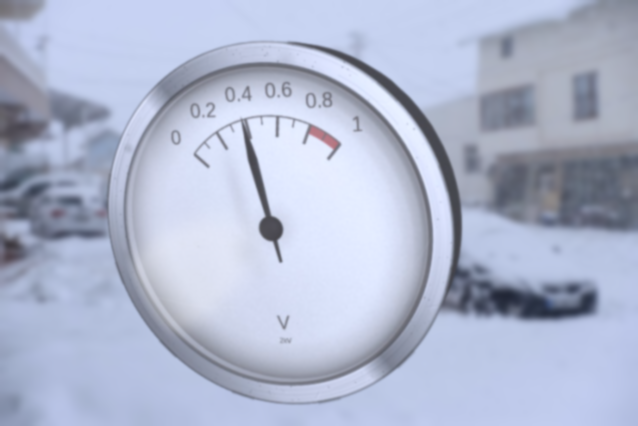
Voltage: V 0.4
